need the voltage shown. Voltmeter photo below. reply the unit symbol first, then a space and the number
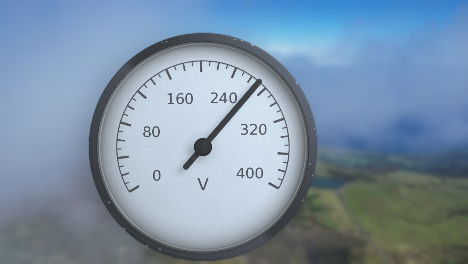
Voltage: V 270
